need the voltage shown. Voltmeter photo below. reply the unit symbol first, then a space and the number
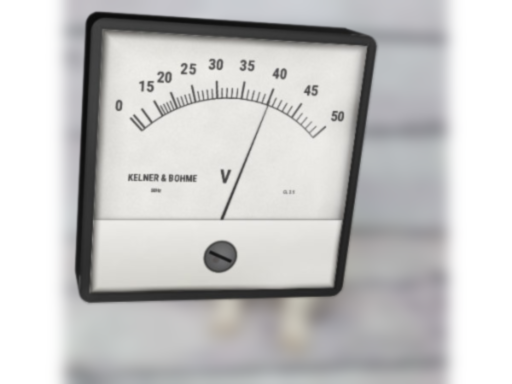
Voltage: V 40
